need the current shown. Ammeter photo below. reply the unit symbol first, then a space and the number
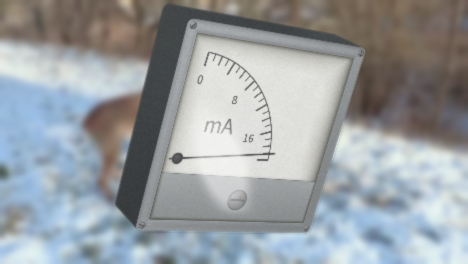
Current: mA 19
